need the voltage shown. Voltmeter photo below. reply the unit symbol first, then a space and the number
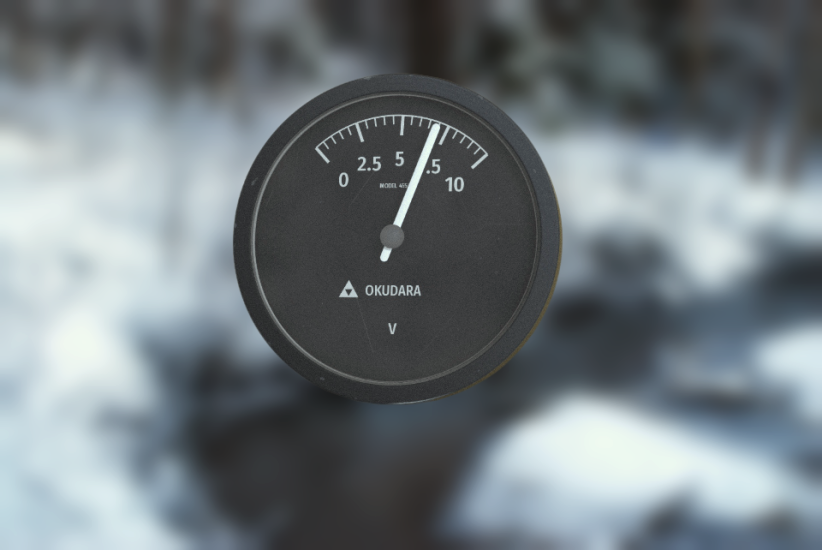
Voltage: V 7
